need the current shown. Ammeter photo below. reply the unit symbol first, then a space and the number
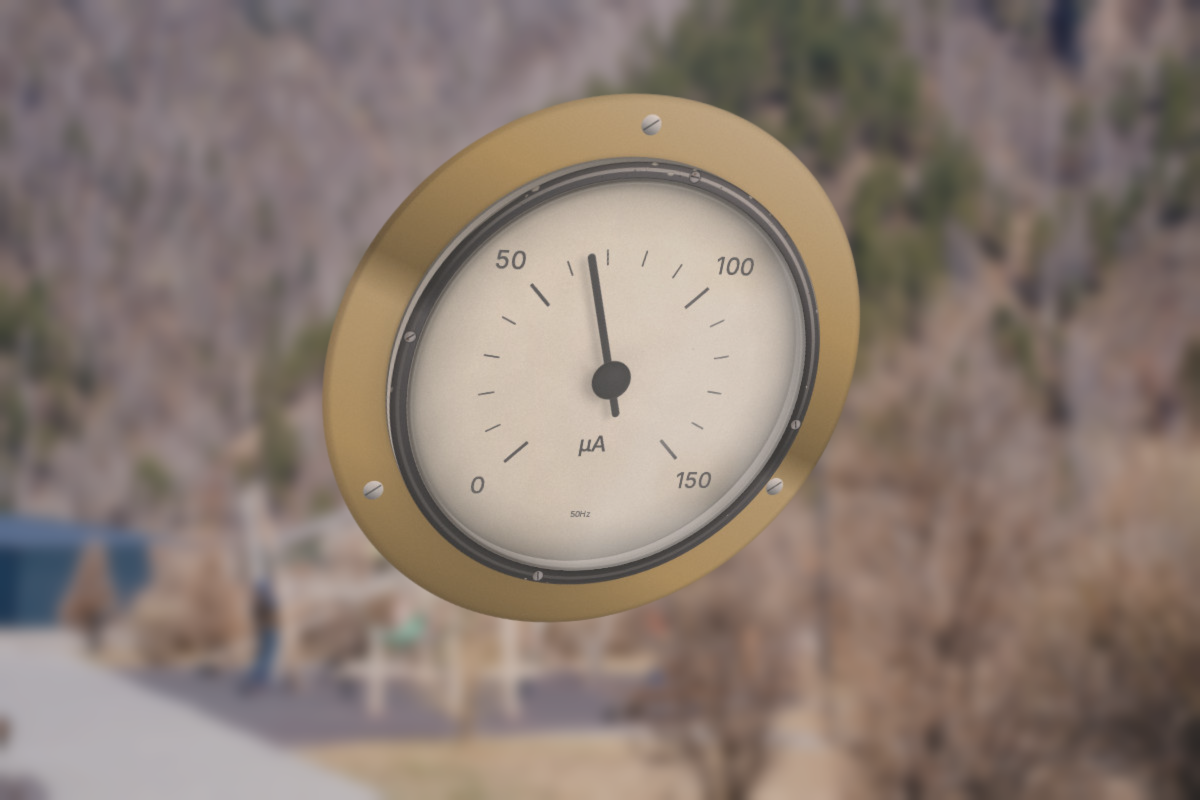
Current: µA 65
